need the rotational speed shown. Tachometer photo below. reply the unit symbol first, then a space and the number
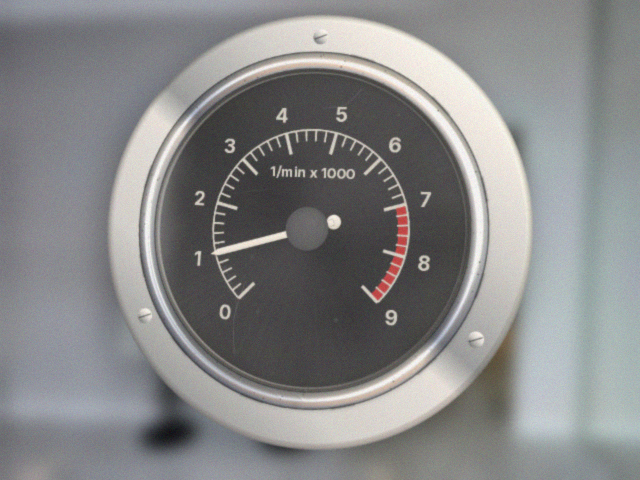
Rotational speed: rpm 1000
